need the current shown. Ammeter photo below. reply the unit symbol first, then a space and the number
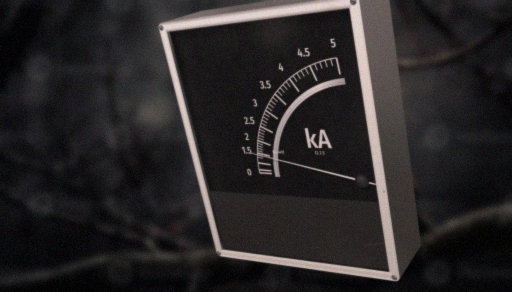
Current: kA 1.5
